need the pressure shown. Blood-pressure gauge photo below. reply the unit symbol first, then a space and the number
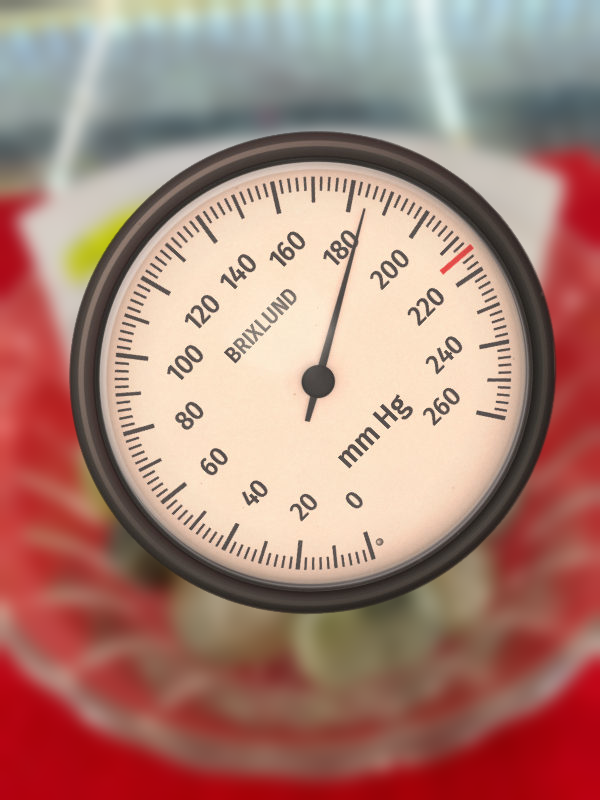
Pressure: mmHg 184
